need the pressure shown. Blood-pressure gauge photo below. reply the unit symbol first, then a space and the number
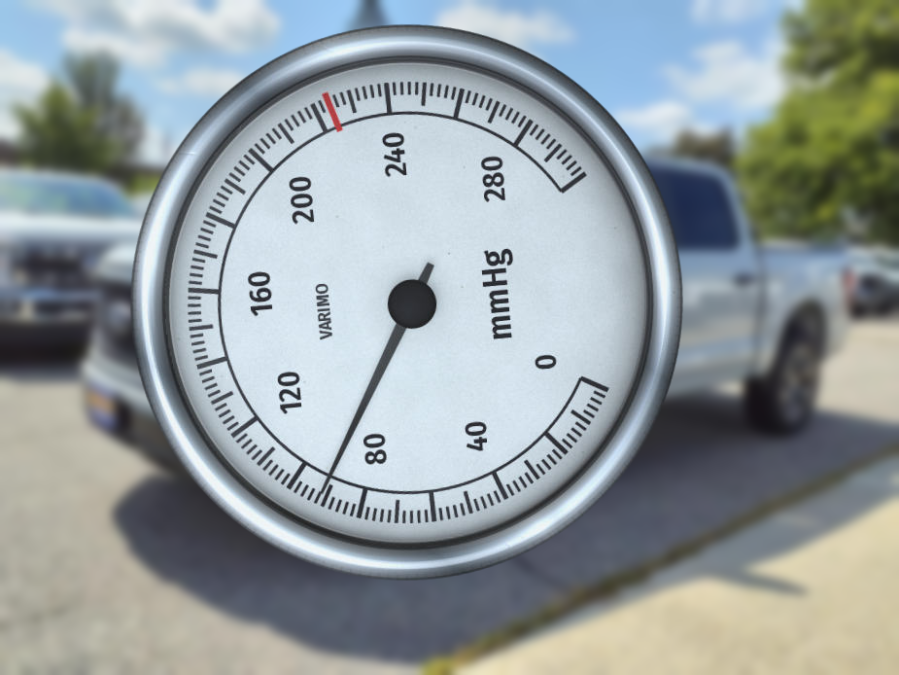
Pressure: mmHg 92
